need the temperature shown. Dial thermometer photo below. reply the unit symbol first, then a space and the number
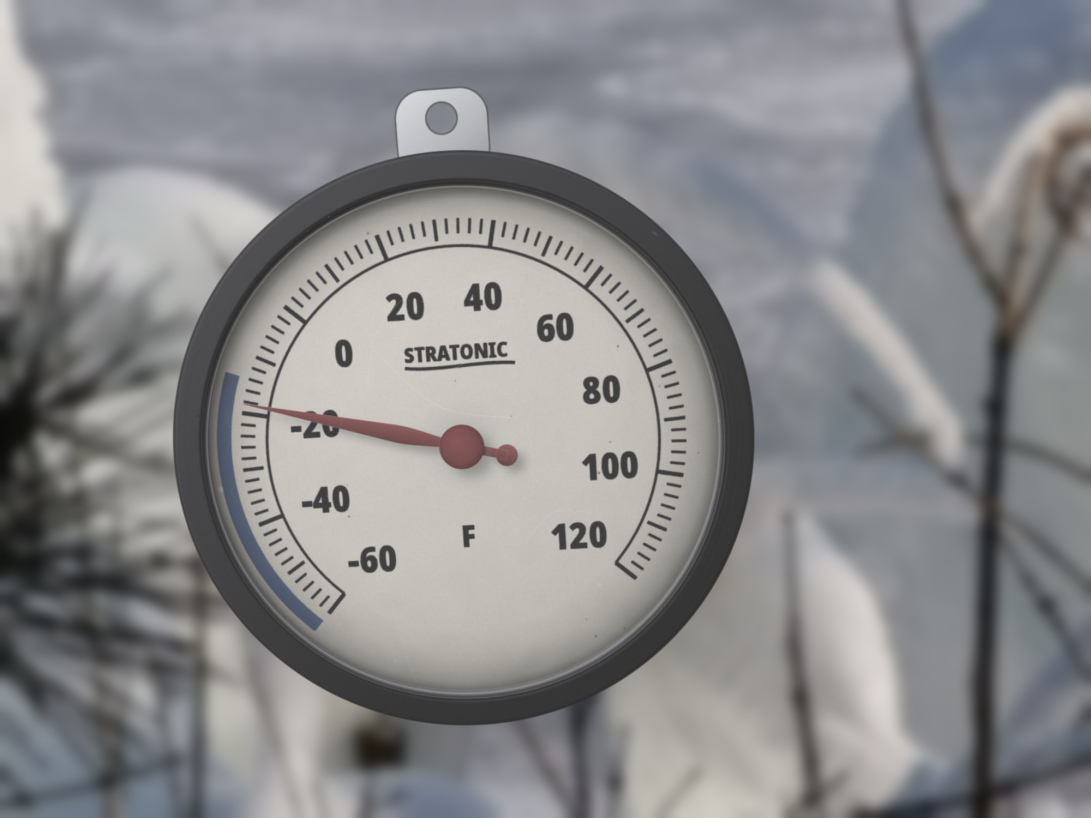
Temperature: °F -18
